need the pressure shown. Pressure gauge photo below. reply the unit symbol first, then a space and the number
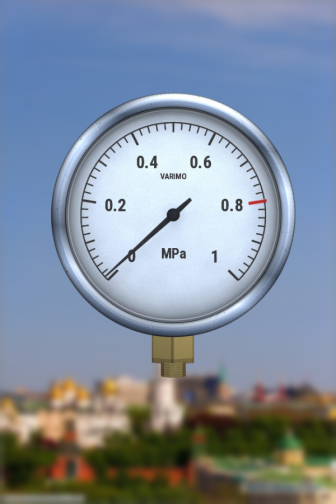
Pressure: MPa 0.01
